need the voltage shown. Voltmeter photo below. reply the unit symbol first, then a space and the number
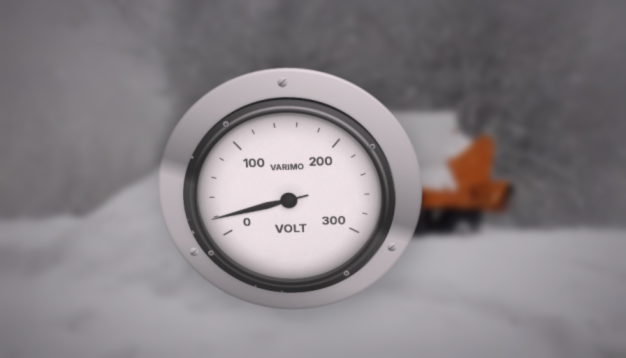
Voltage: V 20
